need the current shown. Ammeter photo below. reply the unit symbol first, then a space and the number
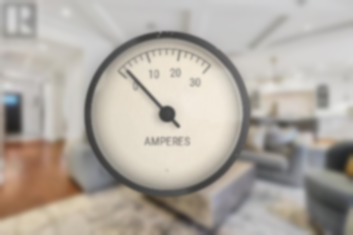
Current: A 2
